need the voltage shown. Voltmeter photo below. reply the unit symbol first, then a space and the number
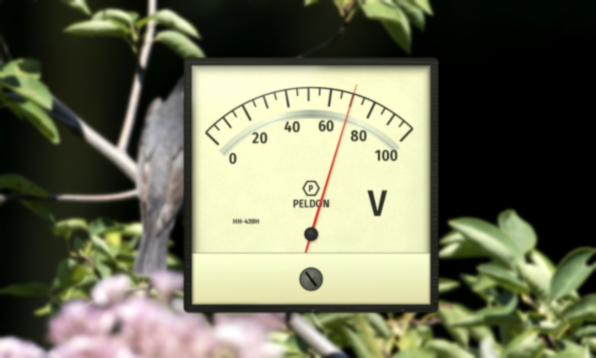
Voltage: V 70
